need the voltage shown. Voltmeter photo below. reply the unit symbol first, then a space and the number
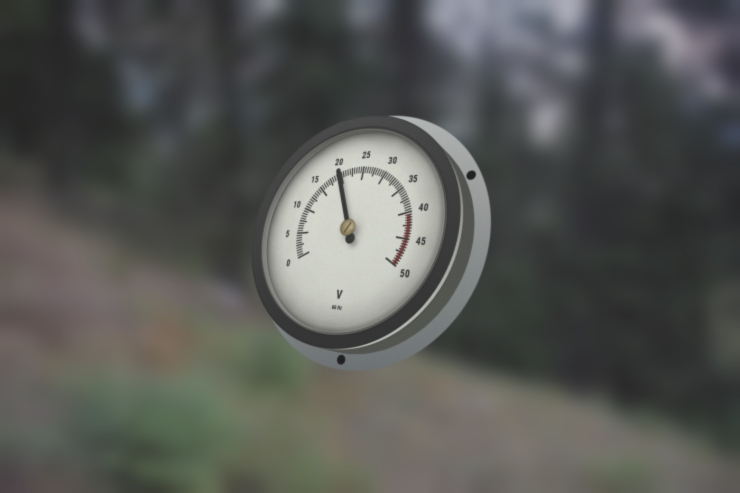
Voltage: V 20
